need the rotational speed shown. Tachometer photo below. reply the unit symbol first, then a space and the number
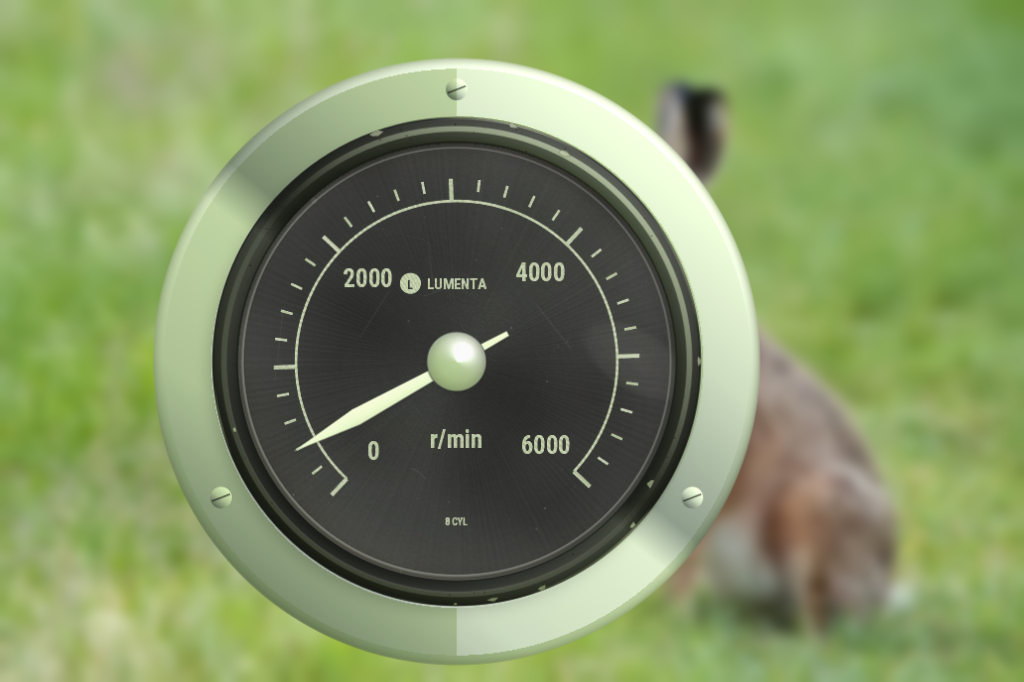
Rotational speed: rpm 400
